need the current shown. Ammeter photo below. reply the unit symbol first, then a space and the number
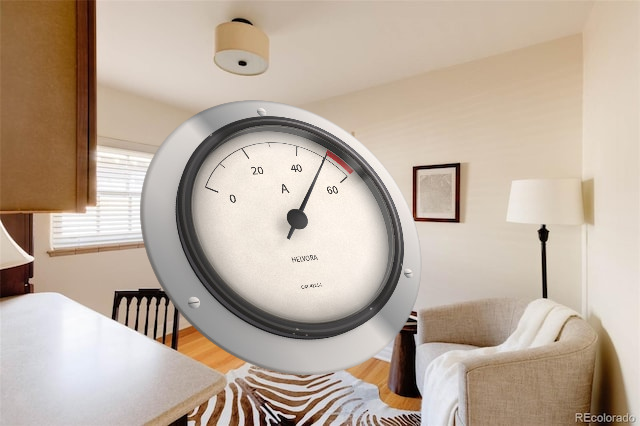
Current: A 50
